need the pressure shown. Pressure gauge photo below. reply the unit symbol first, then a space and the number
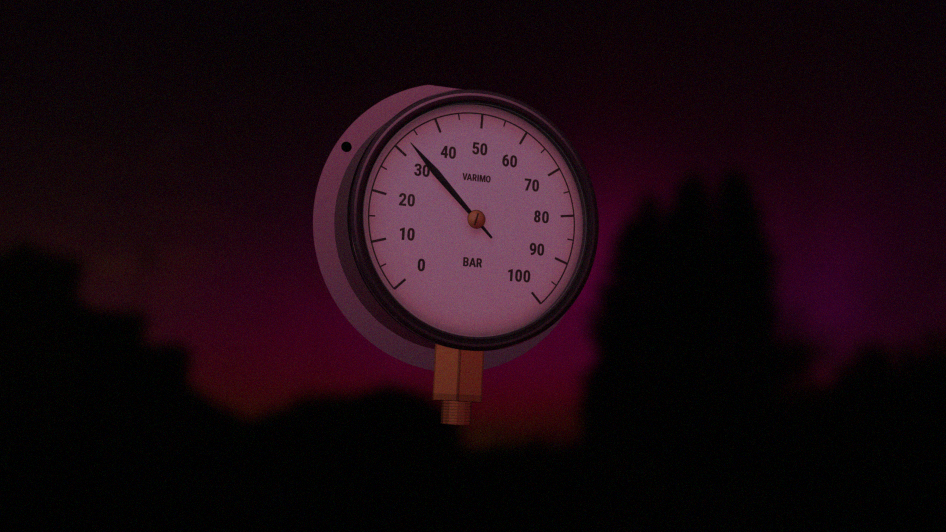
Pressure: bar 32.5
